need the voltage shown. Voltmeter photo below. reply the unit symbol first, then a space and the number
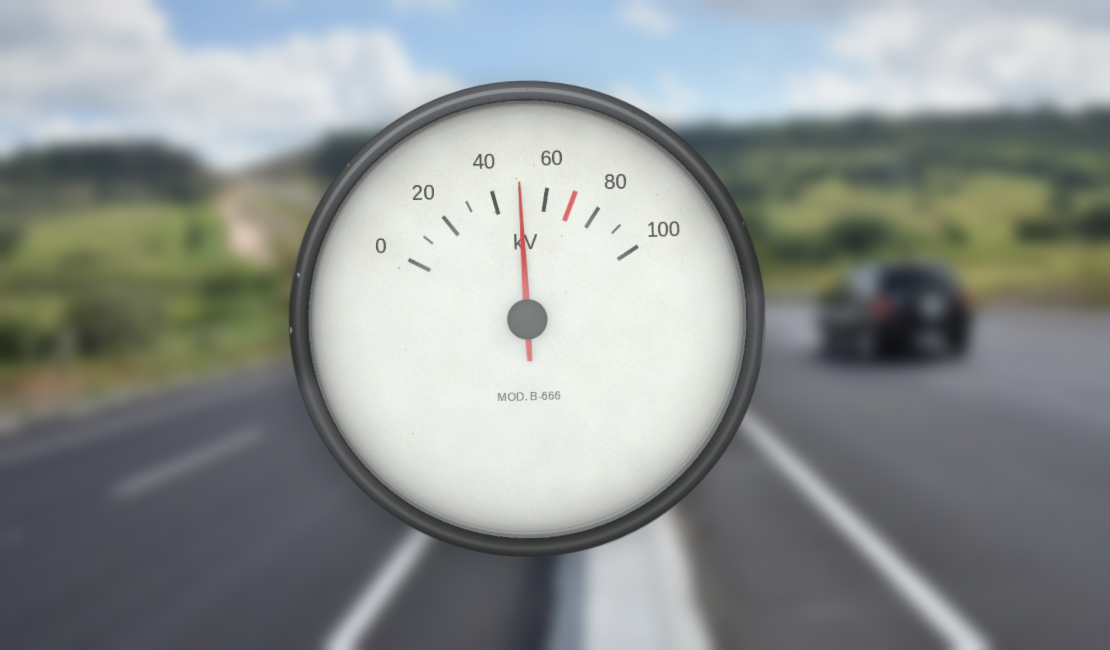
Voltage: kV 50
